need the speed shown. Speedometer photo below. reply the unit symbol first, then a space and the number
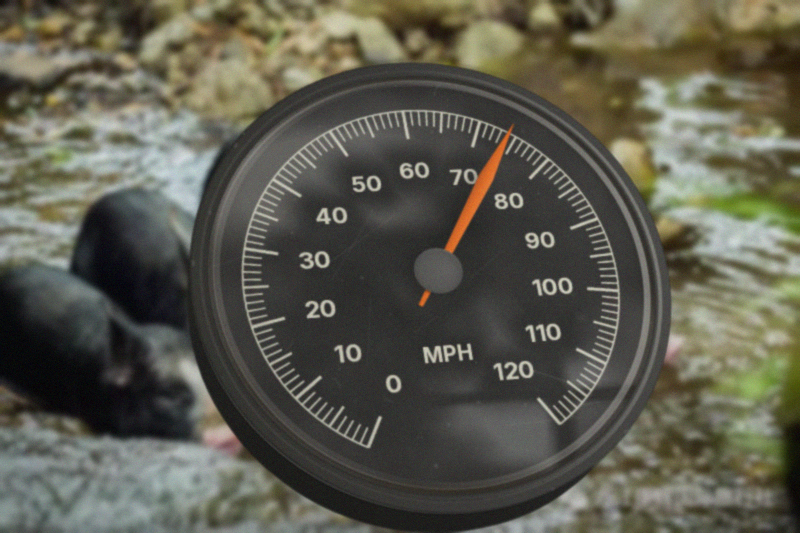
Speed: mph 74
